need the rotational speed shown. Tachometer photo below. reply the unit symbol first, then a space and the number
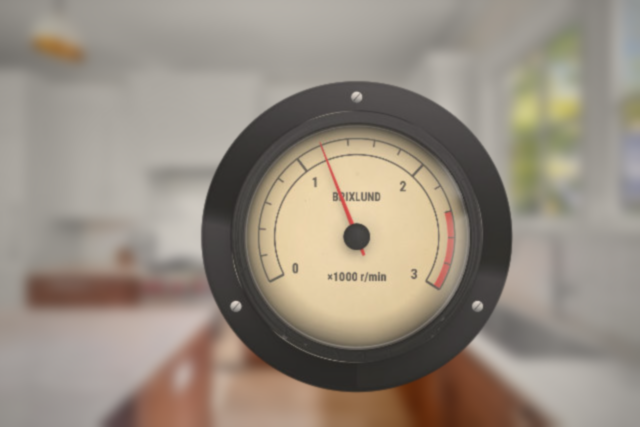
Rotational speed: rpm 1200
